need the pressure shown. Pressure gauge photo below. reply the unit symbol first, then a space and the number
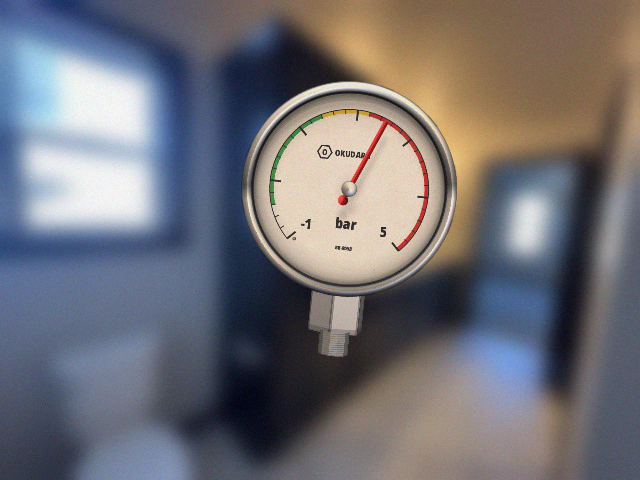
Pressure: bar 2.5
